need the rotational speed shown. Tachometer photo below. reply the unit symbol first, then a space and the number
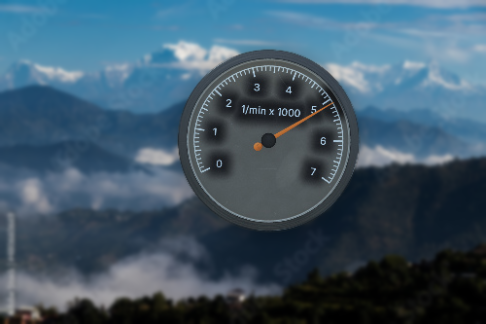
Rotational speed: rpm 5100
